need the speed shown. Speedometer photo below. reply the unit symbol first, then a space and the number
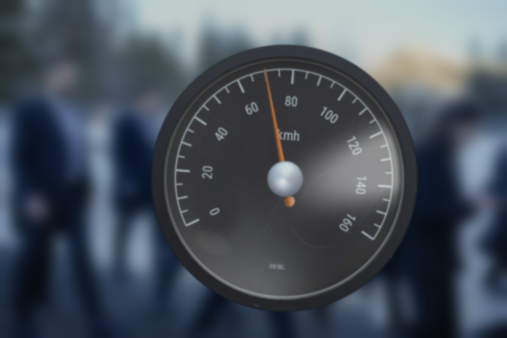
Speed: km/h 70
